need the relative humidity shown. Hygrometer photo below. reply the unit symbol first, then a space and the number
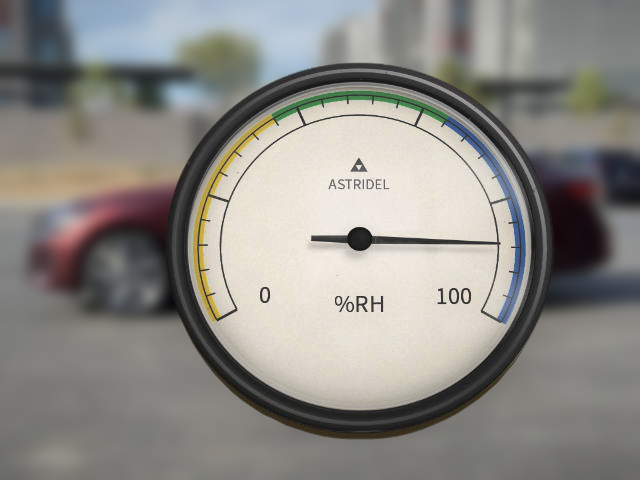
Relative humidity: % 88
